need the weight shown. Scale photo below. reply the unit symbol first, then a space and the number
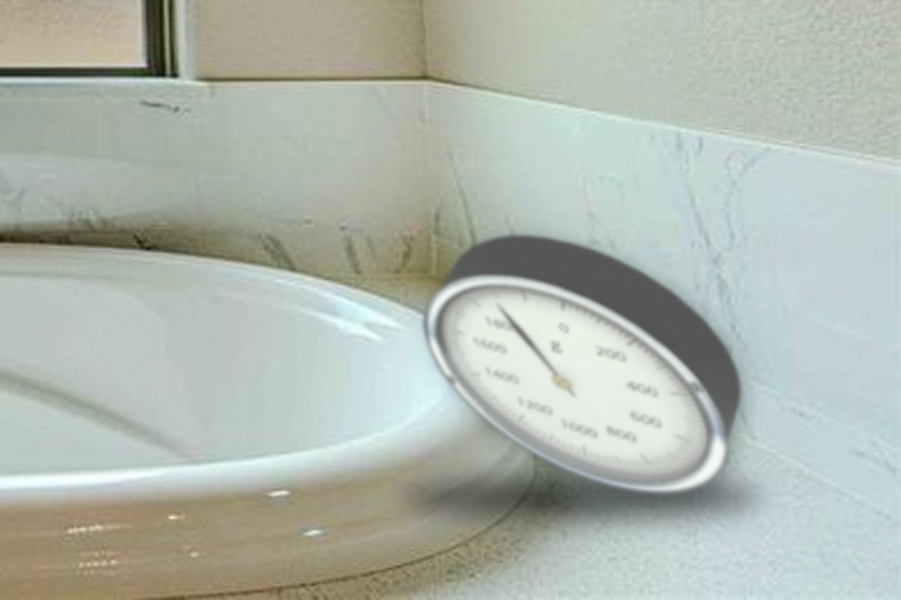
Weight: g 1900
